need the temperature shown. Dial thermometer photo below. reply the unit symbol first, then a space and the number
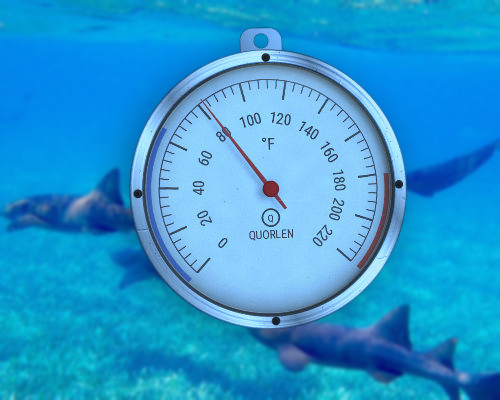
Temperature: °F 82
